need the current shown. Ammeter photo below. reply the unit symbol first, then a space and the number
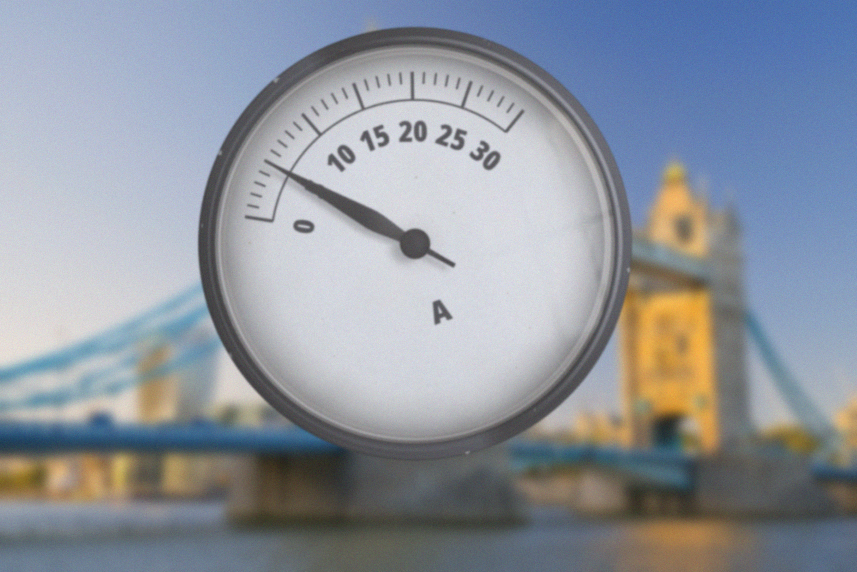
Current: A 5
